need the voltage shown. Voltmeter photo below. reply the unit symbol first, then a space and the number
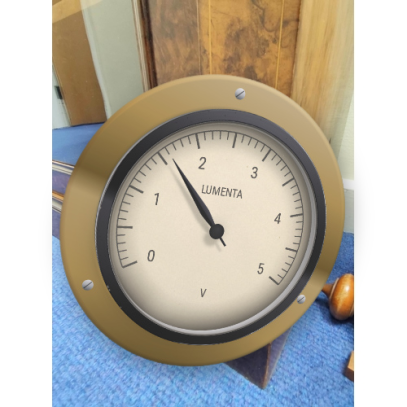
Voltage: V 1.6
